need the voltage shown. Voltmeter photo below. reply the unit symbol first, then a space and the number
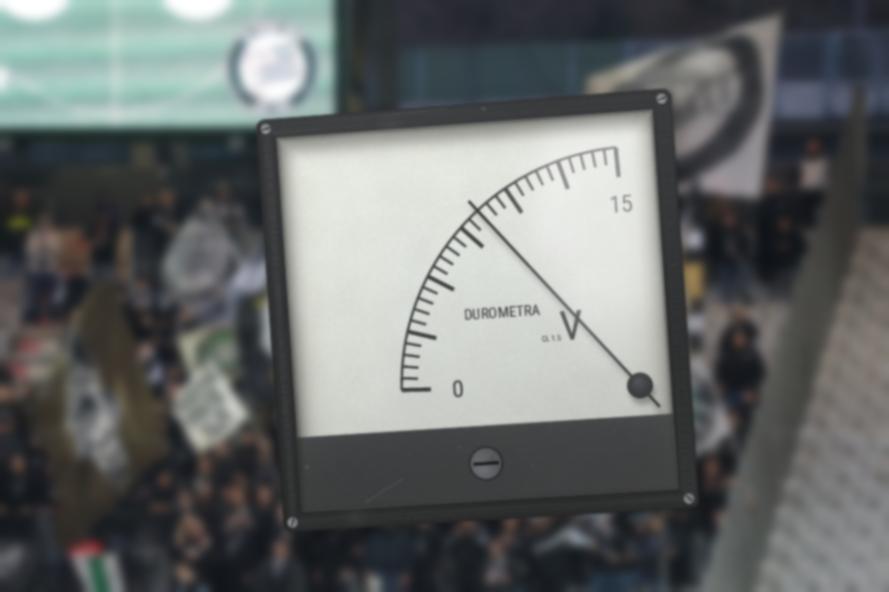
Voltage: V 8.5
